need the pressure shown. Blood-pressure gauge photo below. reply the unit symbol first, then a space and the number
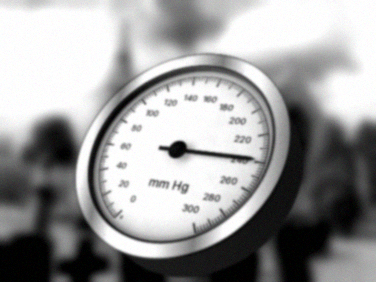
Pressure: mmHg 240
